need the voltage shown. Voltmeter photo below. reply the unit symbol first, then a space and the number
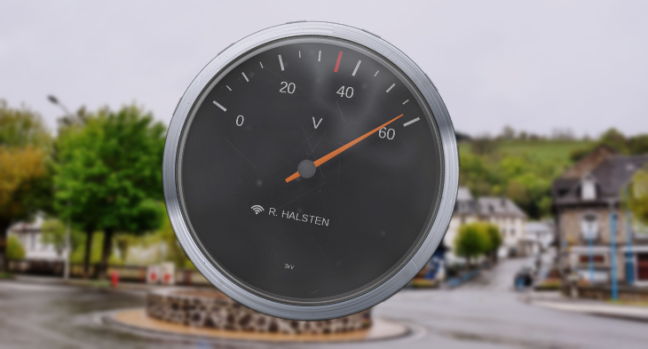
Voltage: V 57.5
